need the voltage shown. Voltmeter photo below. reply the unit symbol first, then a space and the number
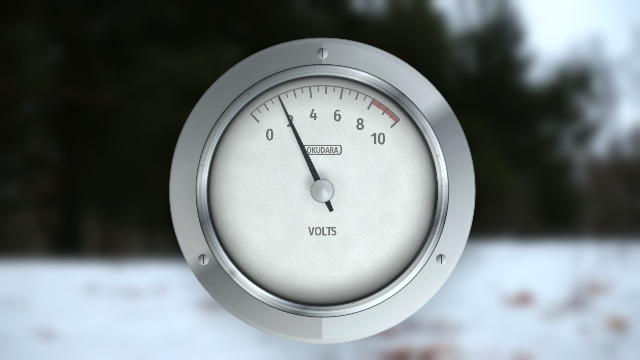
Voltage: V 2
